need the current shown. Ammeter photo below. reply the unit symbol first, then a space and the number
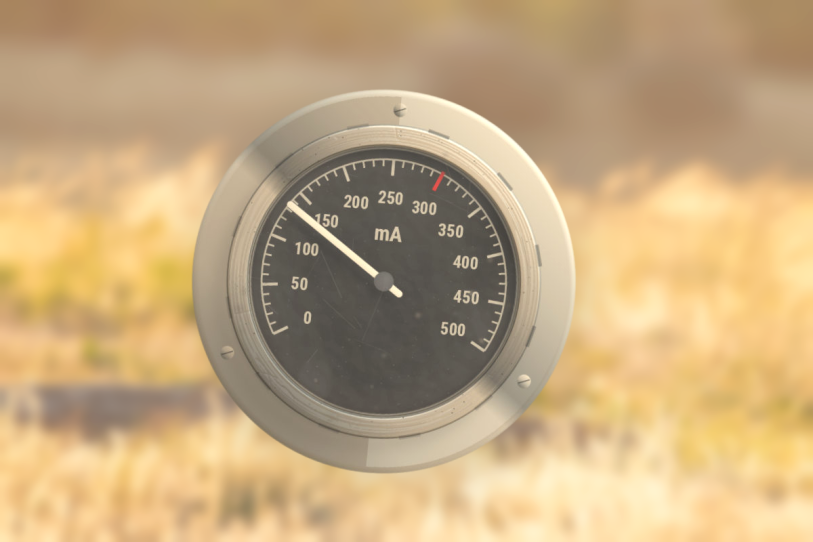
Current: mA 135
